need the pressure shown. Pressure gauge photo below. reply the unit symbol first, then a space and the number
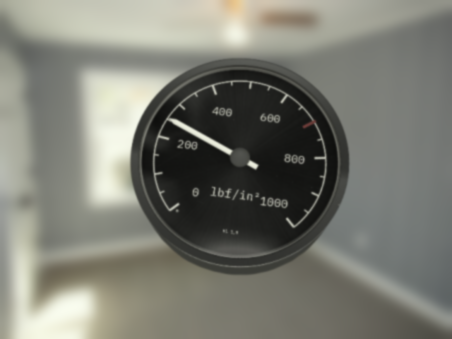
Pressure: psi 250
